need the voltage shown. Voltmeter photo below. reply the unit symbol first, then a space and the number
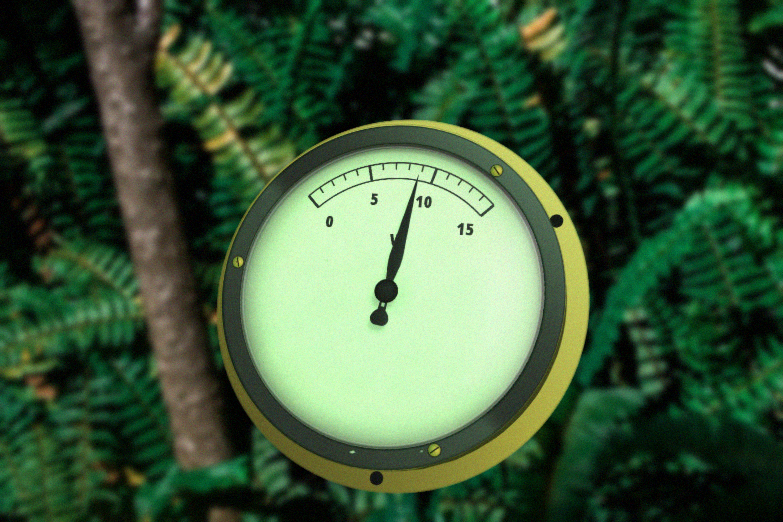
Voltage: V 9
